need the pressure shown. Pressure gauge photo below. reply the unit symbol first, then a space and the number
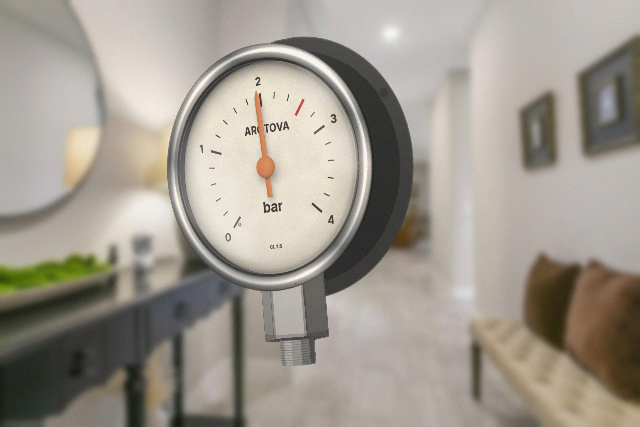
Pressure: bar 2
